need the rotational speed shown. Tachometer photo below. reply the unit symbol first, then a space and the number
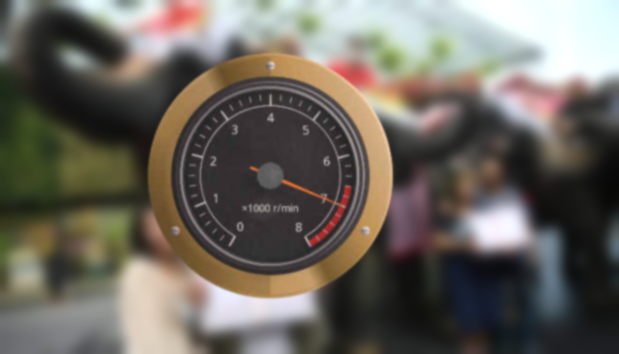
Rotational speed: rpm 7000
